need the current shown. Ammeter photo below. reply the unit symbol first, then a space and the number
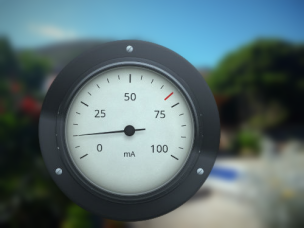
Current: mA 10
